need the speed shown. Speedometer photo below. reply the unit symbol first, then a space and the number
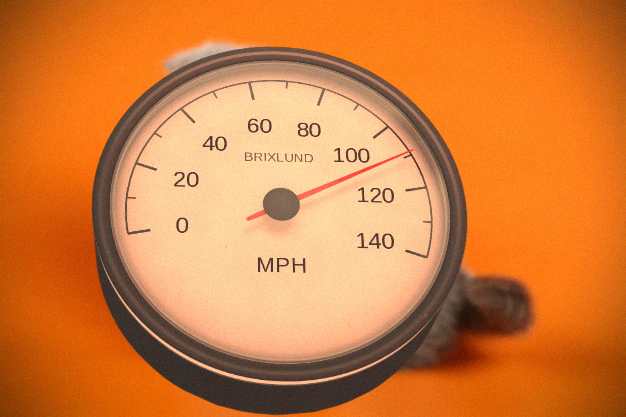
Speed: mph 110
